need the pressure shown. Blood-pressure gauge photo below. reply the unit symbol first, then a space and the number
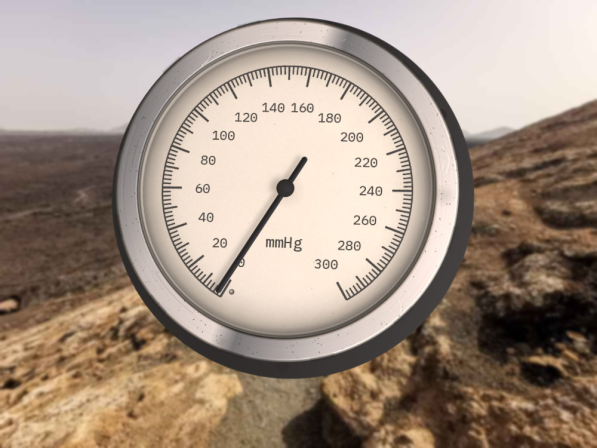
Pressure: mmHg 2
